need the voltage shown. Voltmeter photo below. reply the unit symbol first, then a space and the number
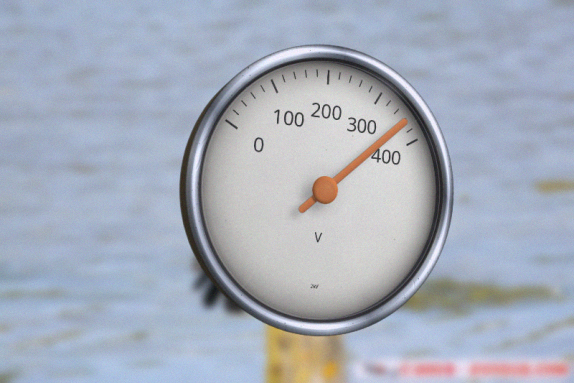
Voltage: V 360
